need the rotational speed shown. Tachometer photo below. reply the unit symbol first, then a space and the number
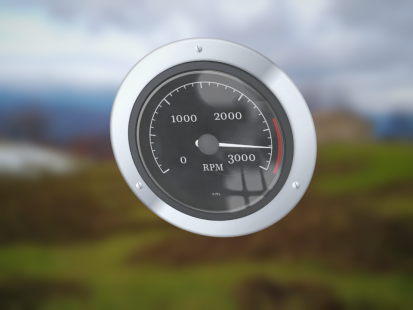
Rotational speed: rpm 2700
